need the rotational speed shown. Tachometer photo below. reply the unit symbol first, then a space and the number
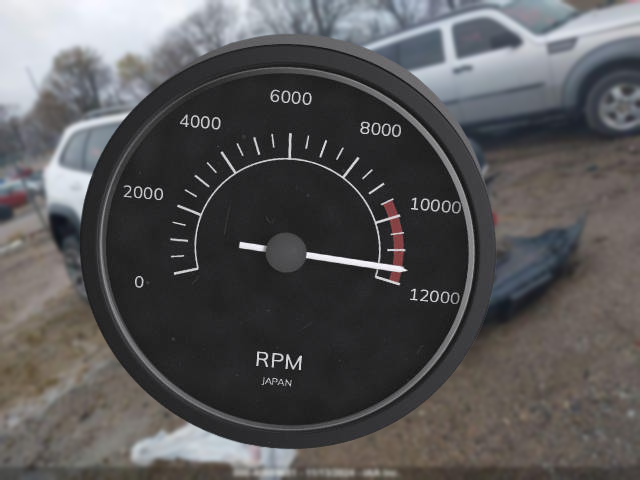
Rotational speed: rpm 11500
